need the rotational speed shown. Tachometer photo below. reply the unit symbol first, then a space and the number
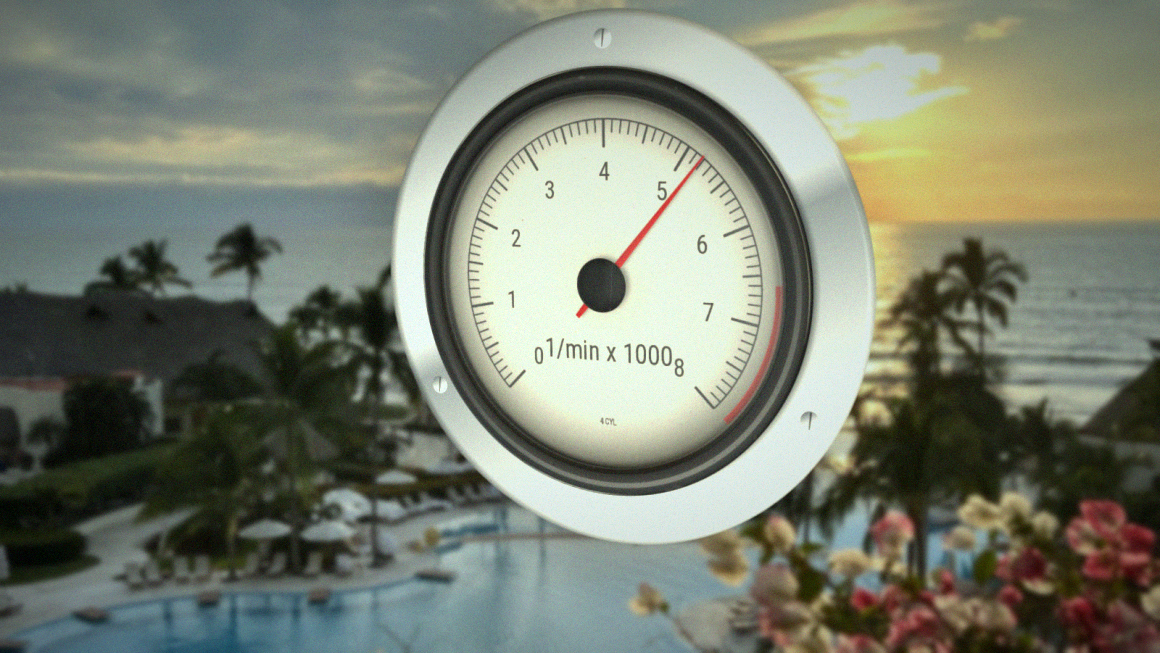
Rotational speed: rpm 5200
